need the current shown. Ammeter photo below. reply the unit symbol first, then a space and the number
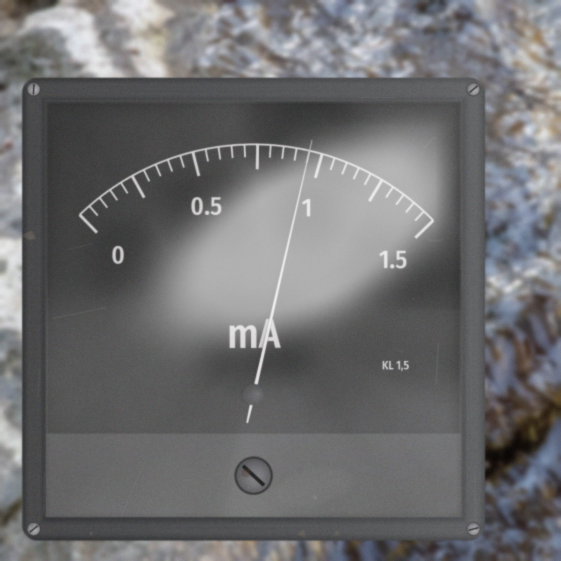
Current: mA 0.95
